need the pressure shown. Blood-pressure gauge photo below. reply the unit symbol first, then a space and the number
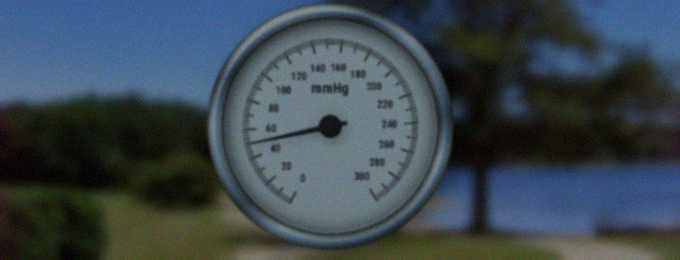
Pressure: mmHg 50
